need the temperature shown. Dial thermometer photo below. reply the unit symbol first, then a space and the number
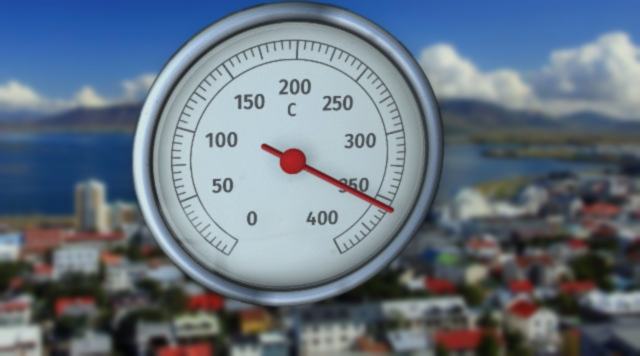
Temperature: °C 355
